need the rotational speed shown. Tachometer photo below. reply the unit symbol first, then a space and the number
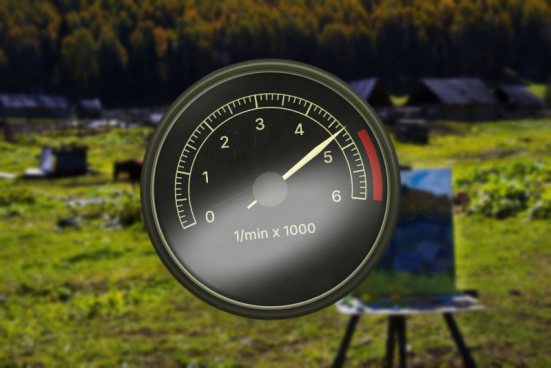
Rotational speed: rpm 4700
